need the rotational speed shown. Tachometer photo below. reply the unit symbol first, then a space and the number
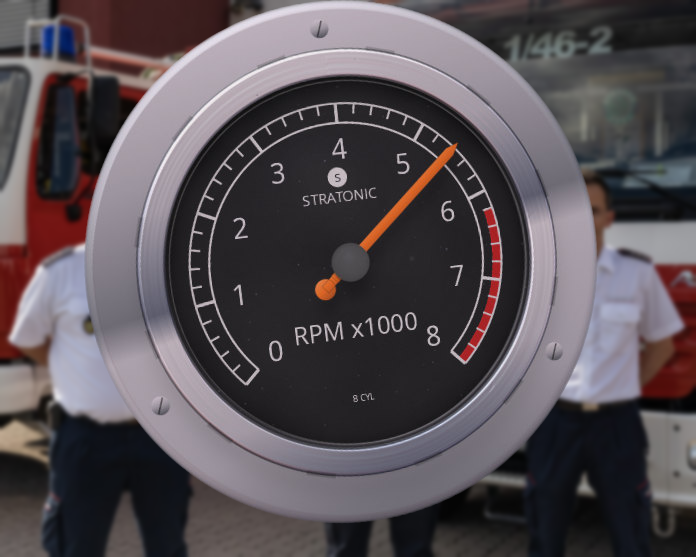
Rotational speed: rpm 5400
